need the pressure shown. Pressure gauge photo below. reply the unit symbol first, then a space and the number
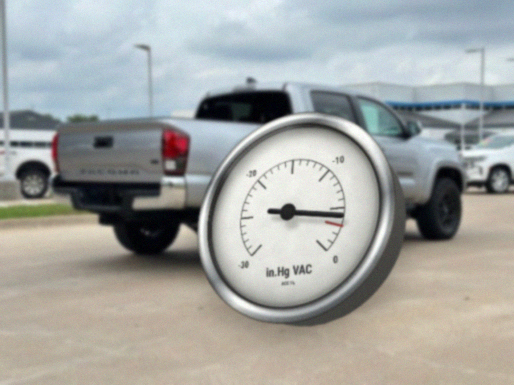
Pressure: inHg -4
